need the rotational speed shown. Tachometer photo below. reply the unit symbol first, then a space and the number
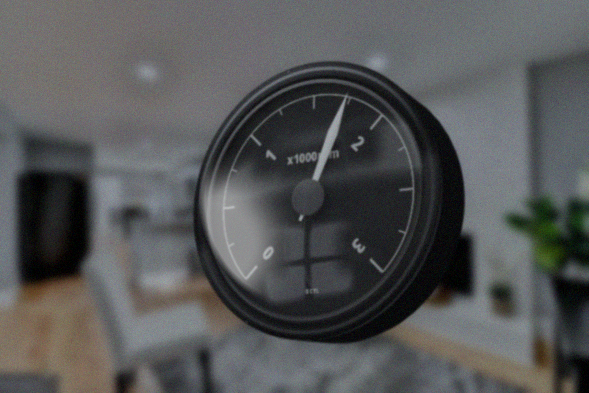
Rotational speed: rpm 1750
